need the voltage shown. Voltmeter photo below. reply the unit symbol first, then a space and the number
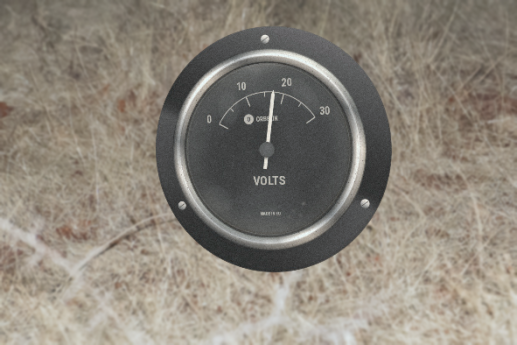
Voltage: V 17.5
